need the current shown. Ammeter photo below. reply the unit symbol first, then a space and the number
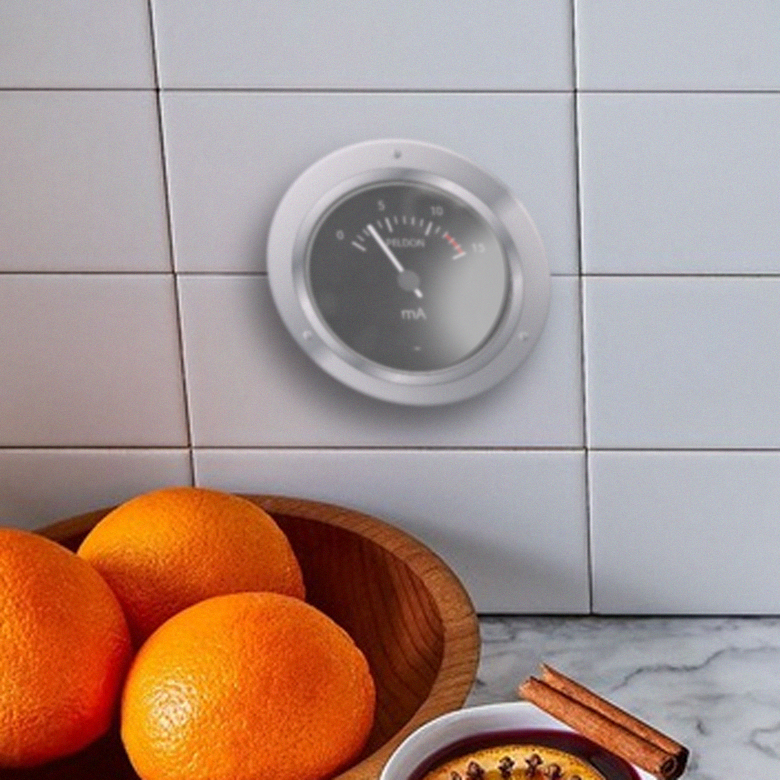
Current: mA 3
